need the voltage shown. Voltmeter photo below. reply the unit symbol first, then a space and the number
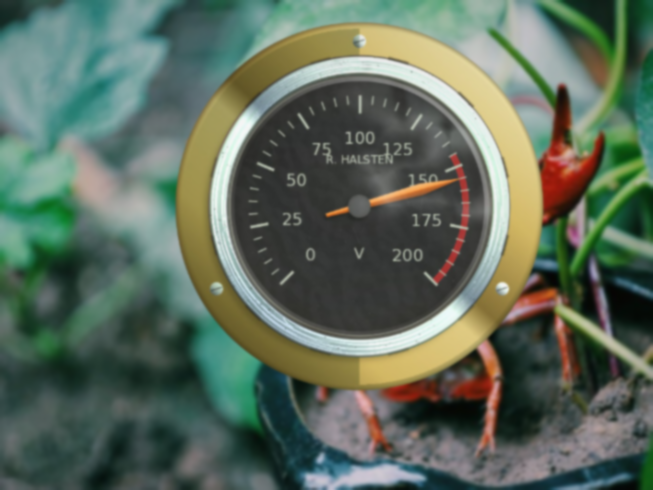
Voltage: V 155
